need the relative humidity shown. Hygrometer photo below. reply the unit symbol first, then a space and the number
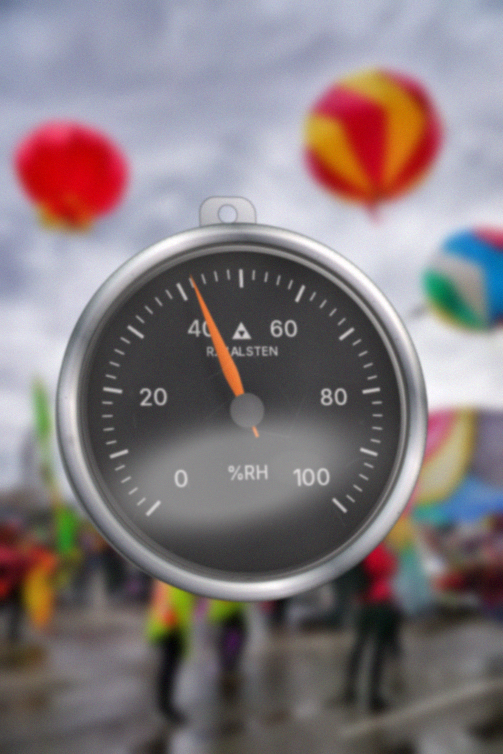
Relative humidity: % 42
